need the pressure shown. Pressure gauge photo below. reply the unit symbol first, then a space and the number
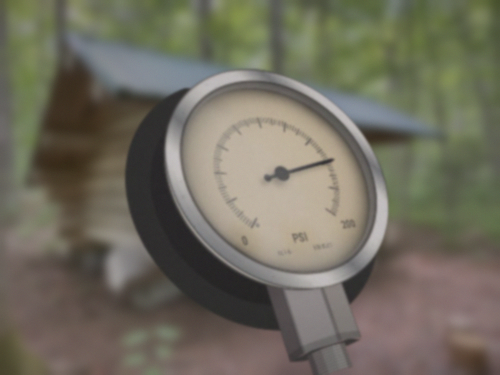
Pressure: psi 160
